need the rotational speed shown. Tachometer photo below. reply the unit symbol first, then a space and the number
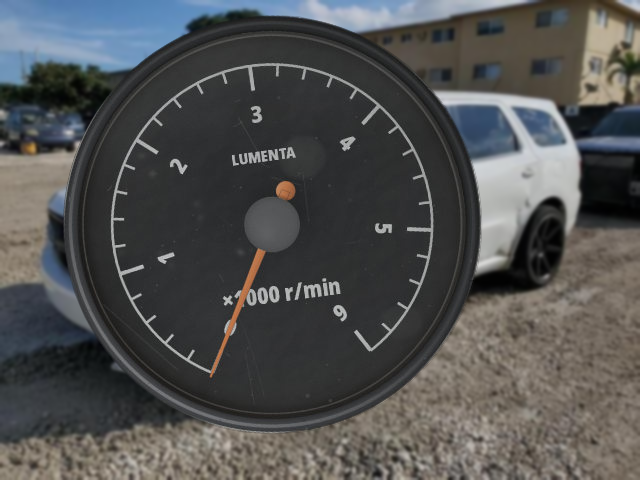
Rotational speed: rpm 0
